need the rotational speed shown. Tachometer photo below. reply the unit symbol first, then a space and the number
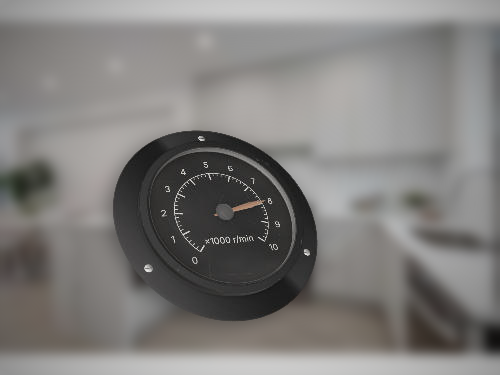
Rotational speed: rpm 8000
